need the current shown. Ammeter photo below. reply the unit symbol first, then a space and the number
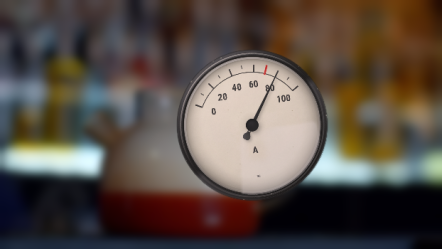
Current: A 80
